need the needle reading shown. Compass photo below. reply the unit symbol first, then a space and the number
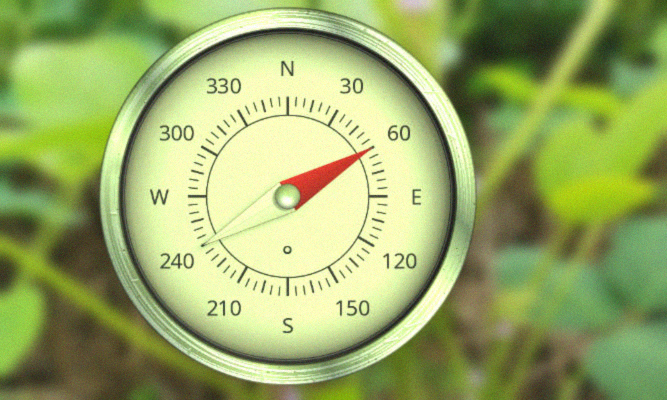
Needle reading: ° 60
